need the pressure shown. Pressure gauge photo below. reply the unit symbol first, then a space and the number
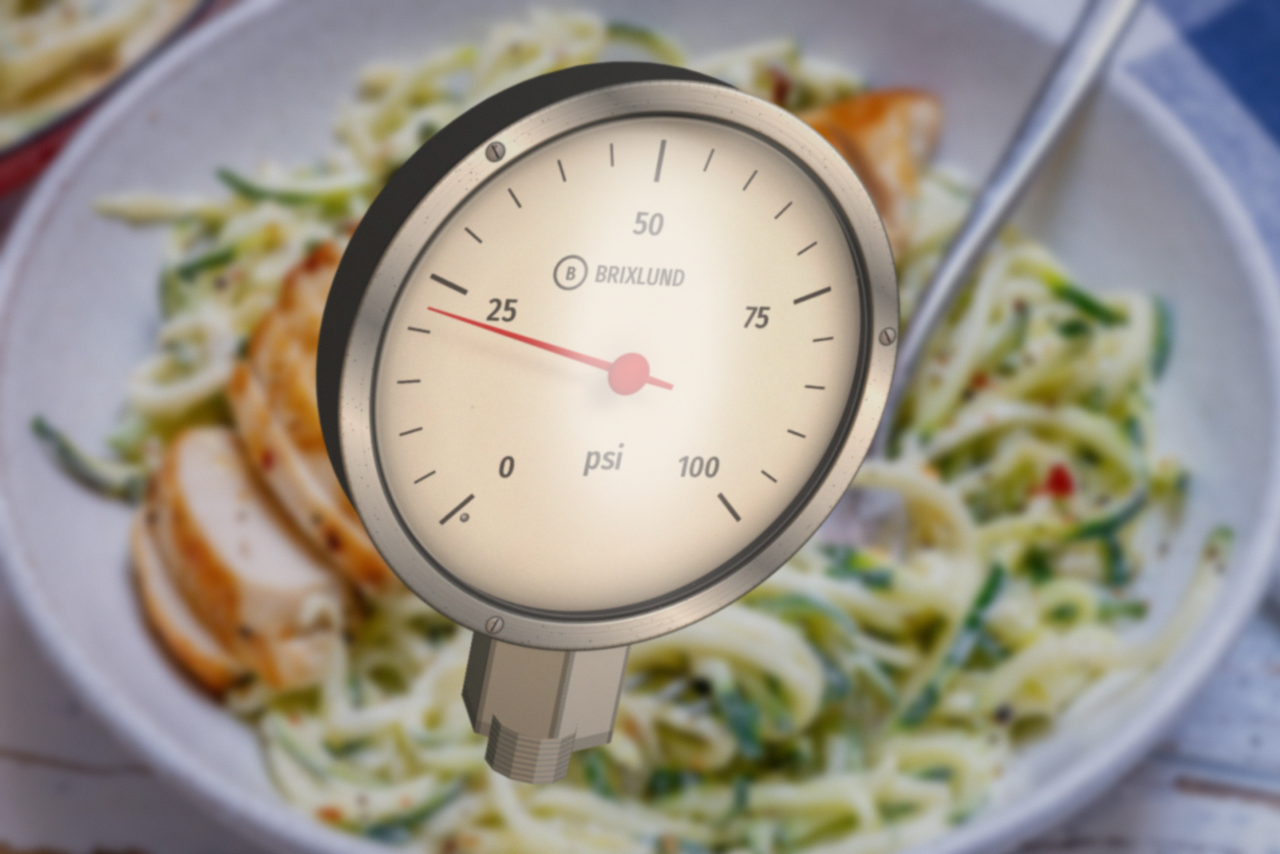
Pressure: psi 22.5
